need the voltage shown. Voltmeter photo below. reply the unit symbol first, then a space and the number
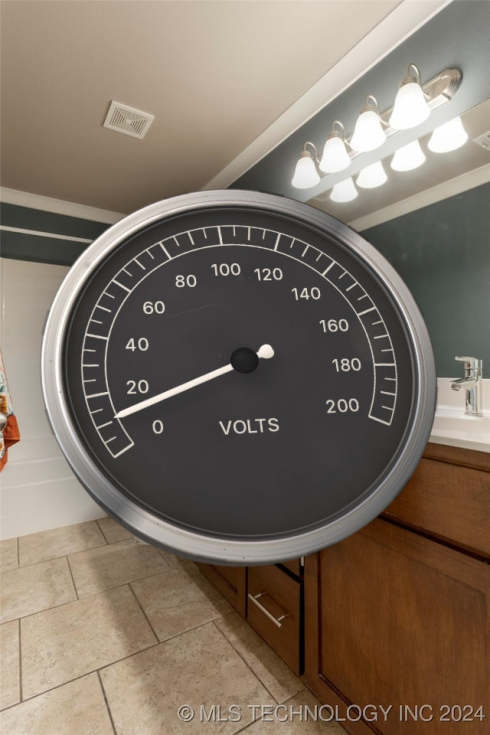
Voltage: V 10
